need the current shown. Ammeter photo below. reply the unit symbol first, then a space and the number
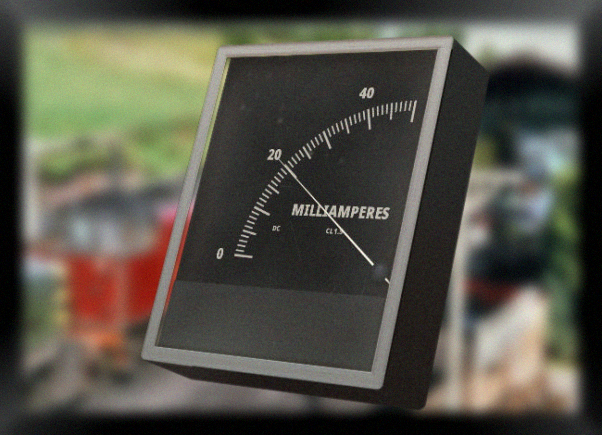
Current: mA 20
